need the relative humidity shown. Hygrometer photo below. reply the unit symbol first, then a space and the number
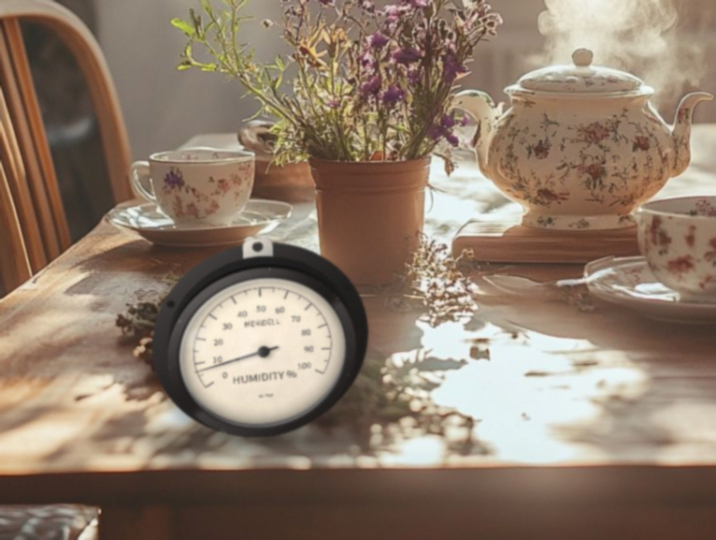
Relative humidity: % 7.5
